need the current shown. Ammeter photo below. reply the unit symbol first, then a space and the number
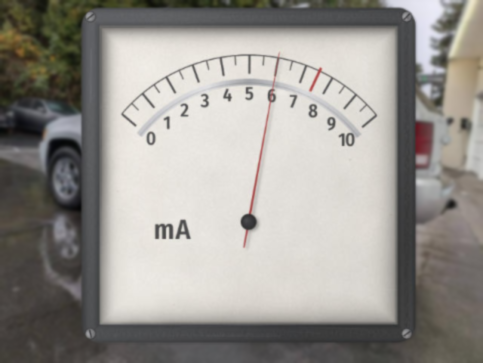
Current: mA 6
